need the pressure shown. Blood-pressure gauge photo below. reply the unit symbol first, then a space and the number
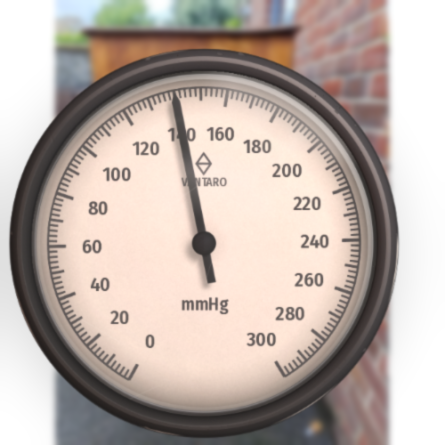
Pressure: mmHg 140
